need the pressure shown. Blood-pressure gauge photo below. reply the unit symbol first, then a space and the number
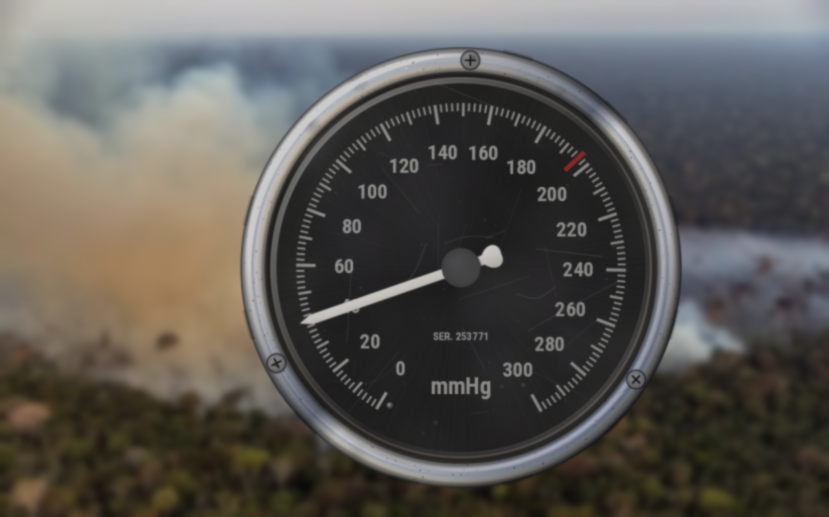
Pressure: mmHg 40
